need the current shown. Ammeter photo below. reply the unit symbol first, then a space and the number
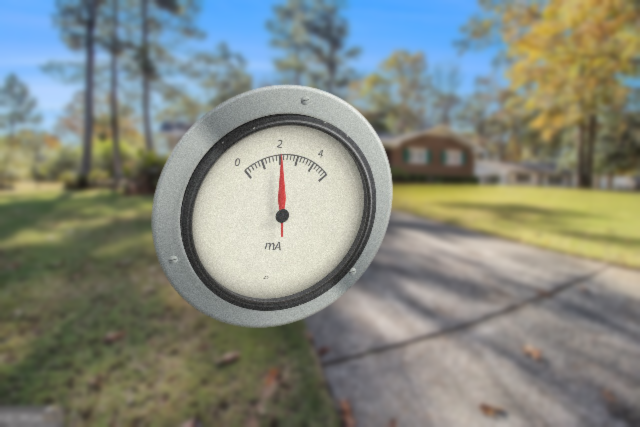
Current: mA 2
